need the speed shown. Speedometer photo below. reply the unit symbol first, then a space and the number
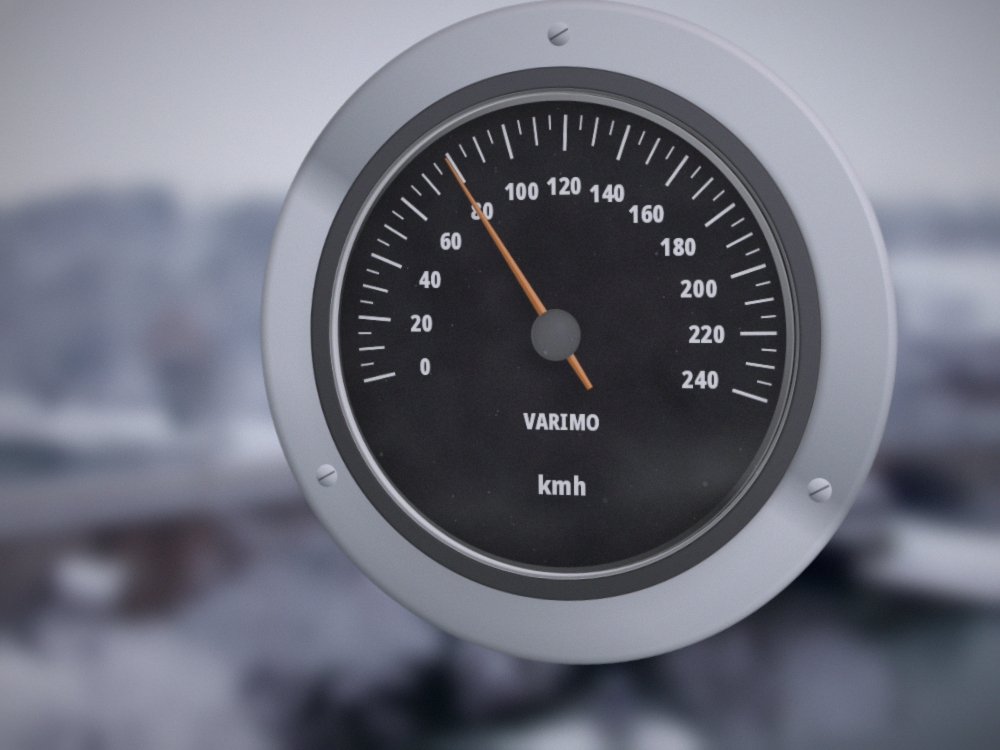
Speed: km/h 80
